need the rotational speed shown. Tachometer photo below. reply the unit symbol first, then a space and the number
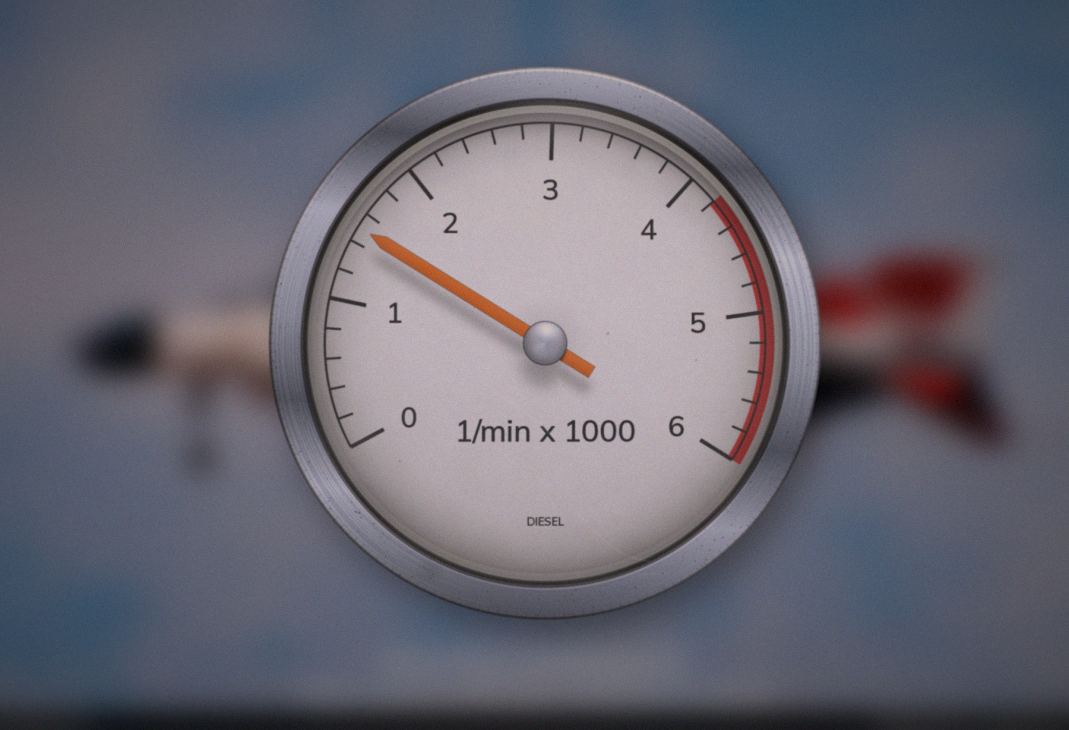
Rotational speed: rpm 1500
